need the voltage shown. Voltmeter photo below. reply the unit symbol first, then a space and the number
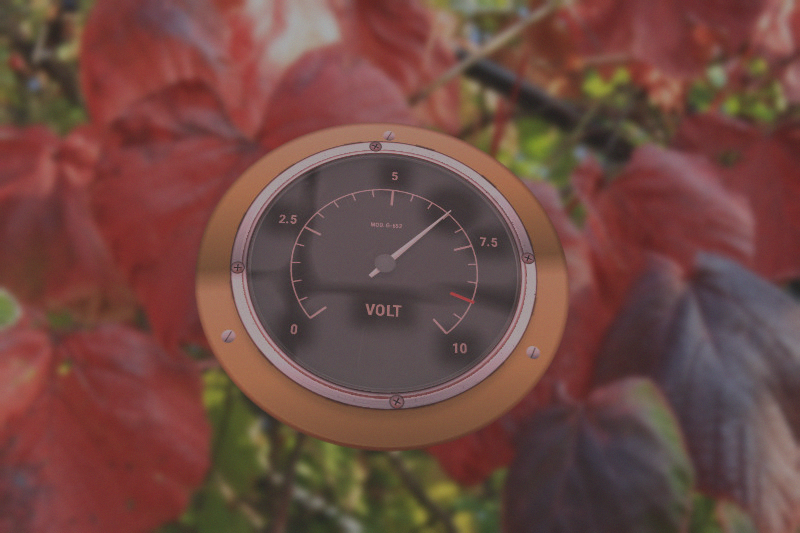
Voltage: V 6.5
